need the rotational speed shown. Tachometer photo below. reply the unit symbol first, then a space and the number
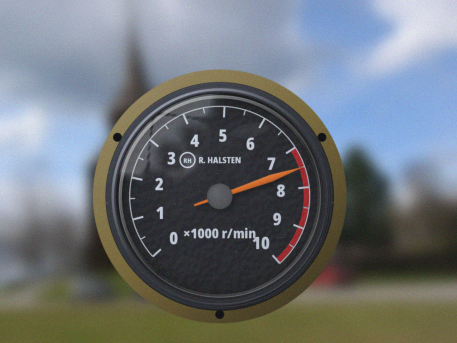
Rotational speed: rpm 7500
